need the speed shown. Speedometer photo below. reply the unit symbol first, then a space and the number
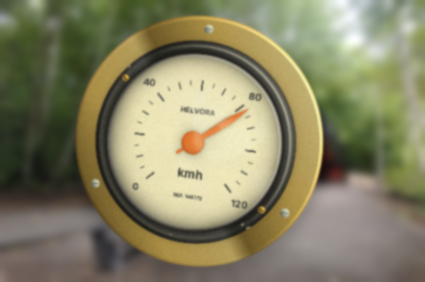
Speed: km/h 82.5
